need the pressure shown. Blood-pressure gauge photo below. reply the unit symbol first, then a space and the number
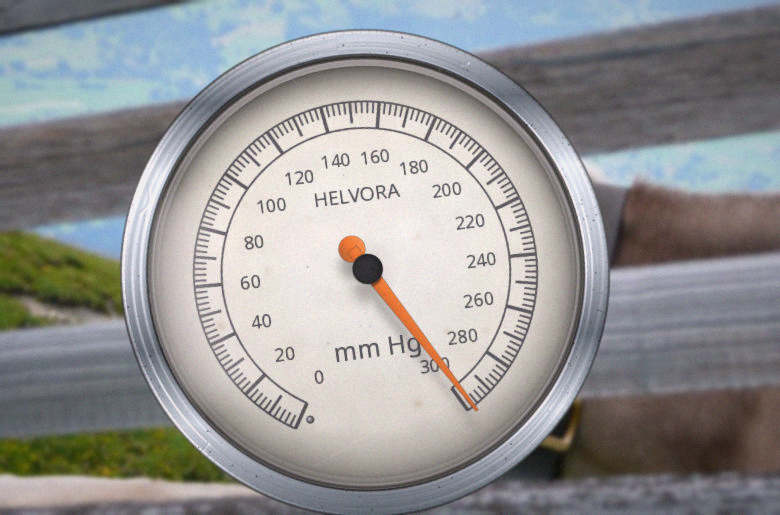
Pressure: mmHg 298
